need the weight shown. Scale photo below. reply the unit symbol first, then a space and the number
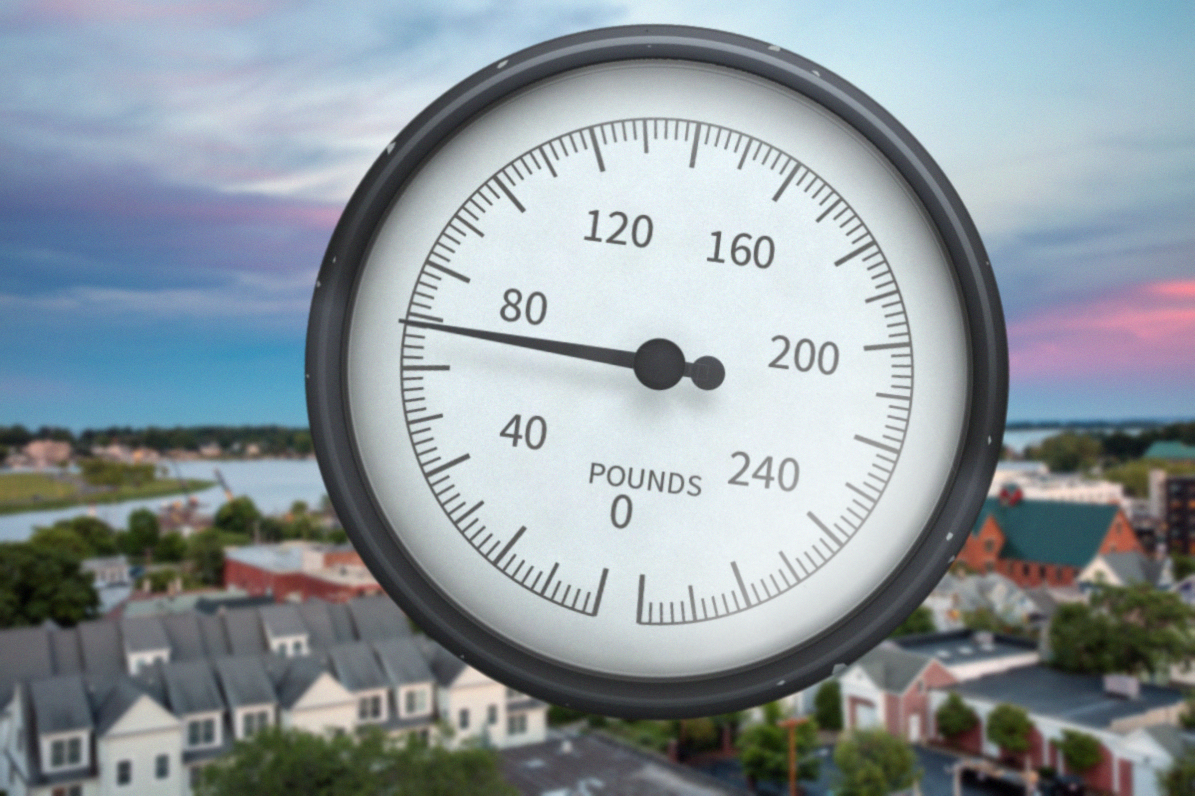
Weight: lb 68
